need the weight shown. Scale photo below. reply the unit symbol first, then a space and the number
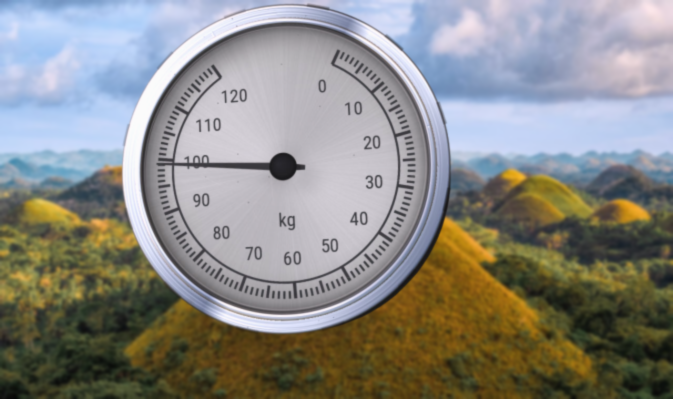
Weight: kg 99
